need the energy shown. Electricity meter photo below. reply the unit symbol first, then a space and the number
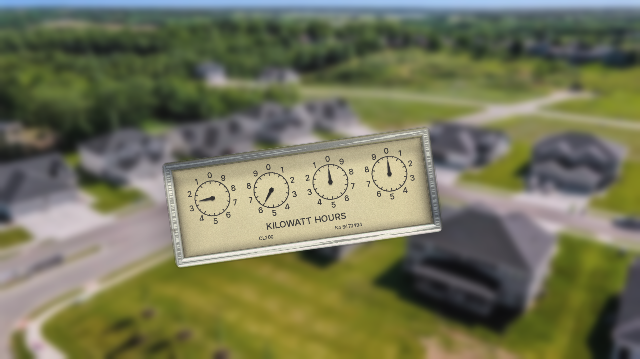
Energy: kWh 2600
